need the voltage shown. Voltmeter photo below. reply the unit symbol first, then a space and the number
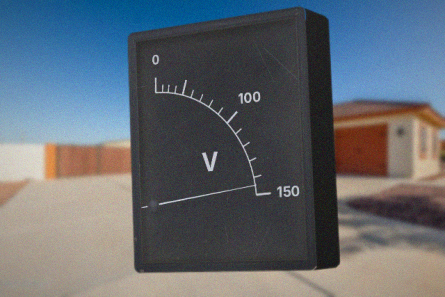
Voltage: V 145
